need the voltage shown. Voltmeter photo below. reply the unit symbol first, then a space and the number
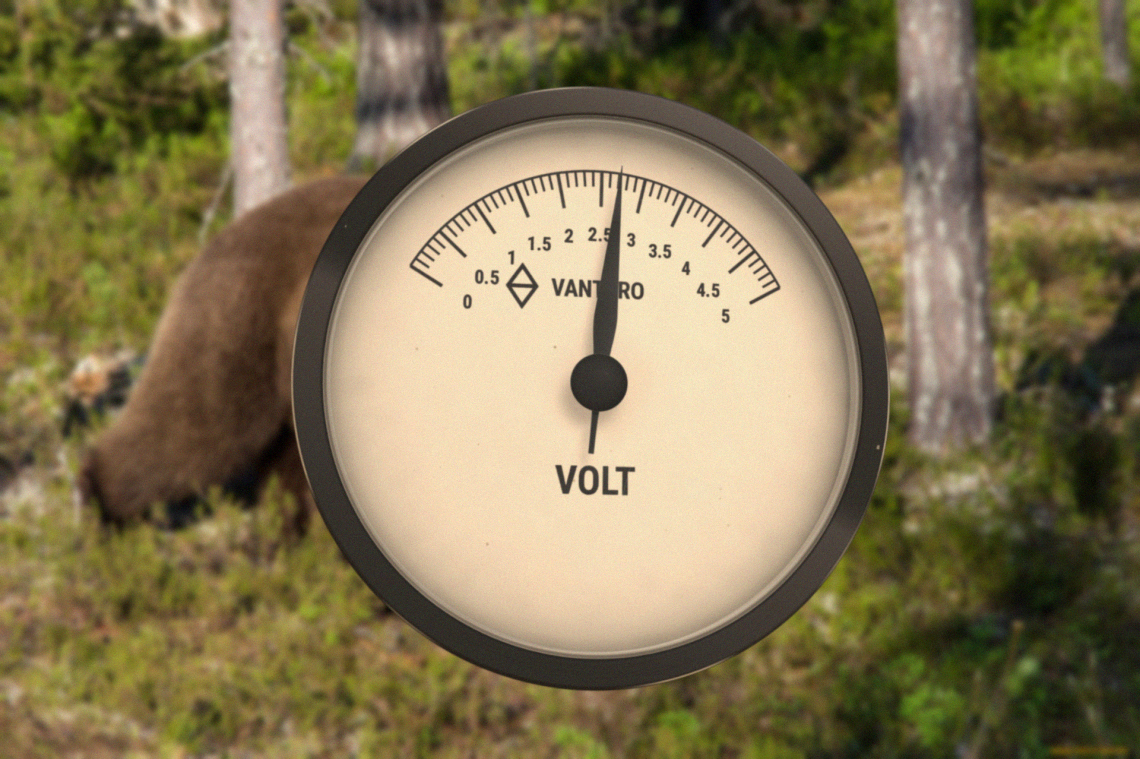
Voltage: V 2.7
